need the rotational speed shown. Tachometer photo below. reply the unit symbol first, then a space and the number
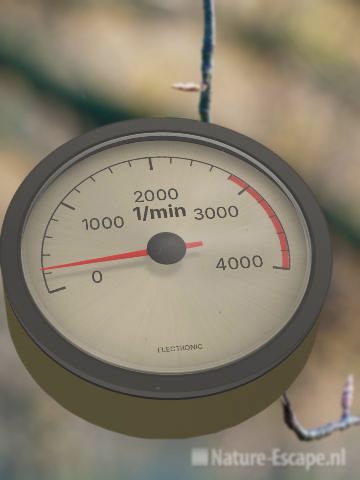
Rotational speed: rpm 200
